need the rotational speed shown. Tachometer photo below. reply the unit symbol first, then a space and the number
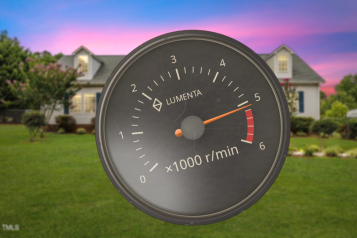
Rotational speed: rpm 5100
